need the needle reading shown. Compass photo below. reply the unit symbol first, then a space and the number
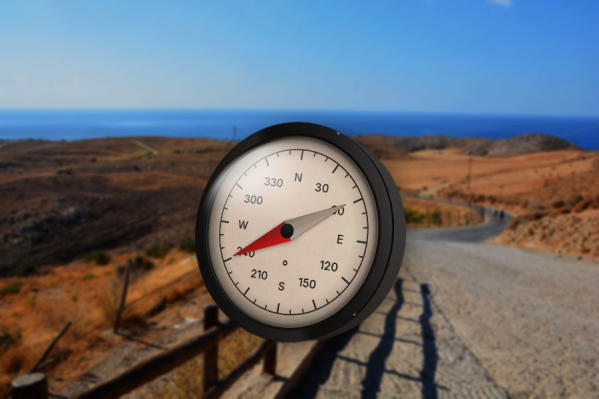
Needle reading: ° 240
